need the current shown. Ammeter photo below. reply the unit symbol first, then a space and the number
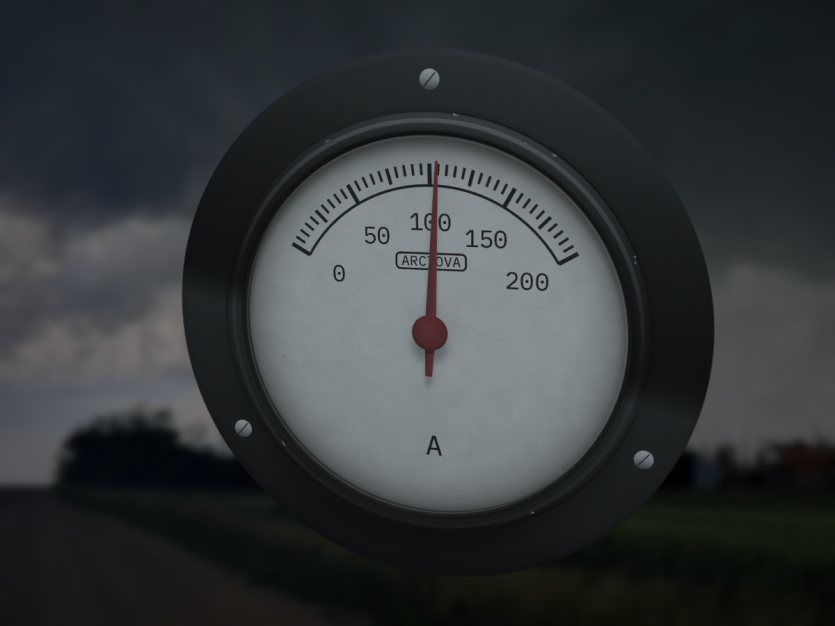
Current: A 105
